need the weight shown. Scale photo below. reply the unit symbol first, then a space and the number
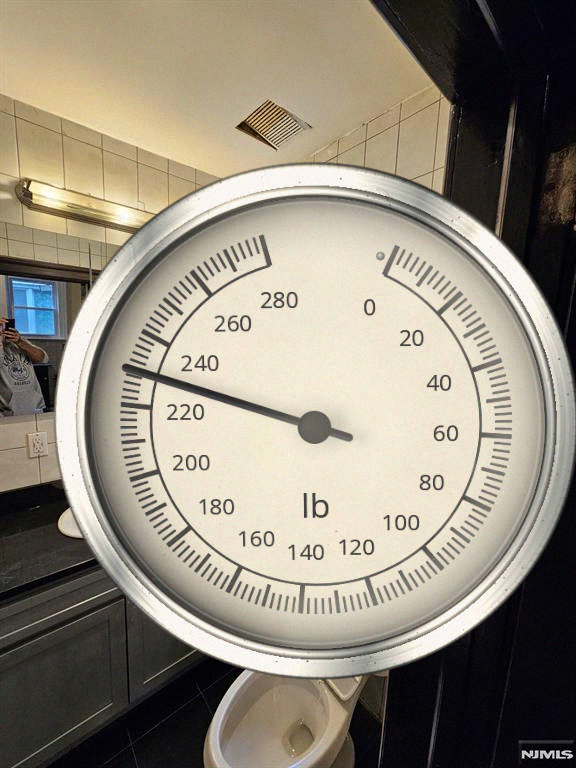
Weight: lb 230
